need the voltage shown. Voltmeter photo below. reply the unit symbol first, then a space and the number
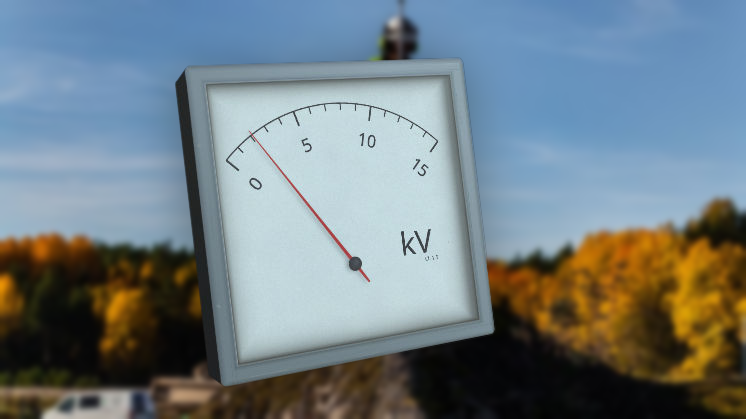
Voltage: kV 2
